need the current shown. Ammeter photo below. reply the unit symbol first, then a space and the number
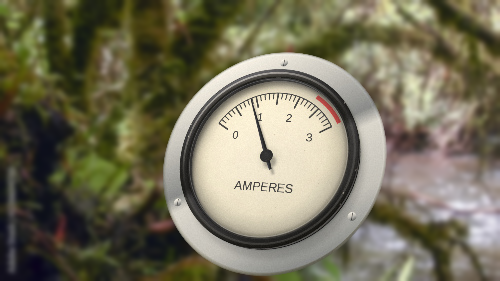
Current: A 0.9
